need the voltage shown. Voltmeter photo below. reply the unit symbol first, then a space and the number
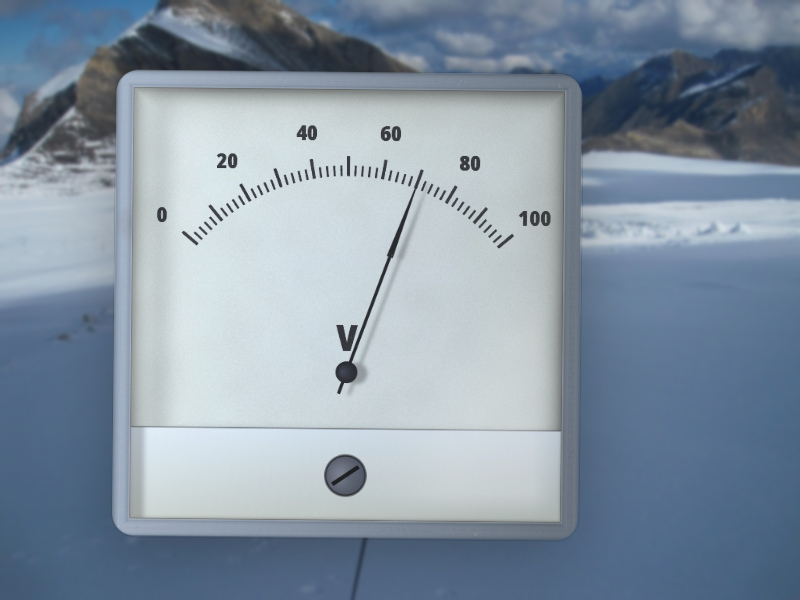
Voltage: V 70
